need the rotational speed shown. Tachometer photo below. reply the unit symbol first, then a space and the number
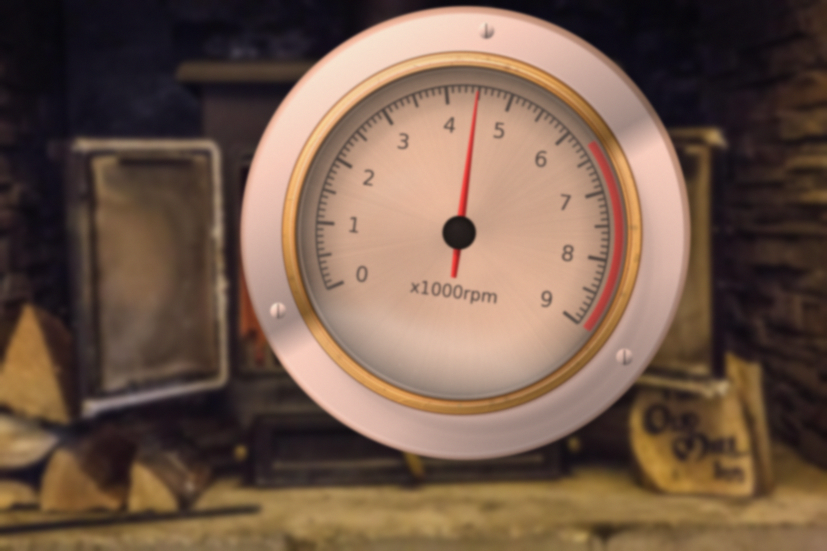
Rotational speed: rpm 4500
